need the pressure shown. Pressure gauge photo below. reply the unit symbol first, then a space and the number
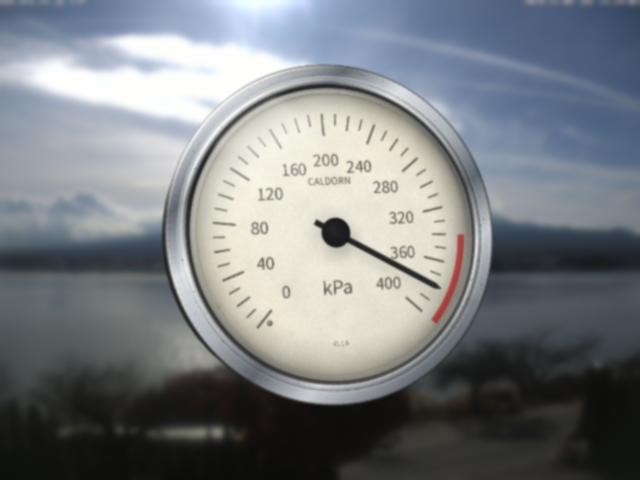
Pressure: kPa 380
